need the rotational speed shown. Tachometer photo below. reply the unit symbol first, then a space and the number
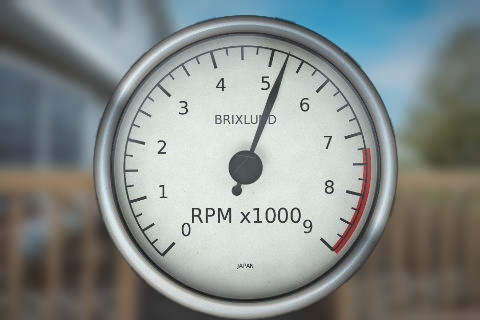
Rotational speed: rpm 5250
